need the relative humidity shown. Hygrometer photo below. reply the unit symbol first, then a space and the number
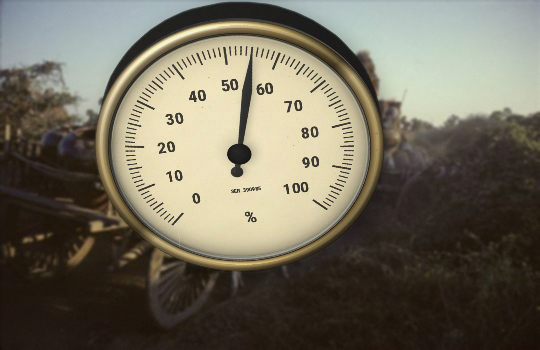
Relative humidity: % 55
